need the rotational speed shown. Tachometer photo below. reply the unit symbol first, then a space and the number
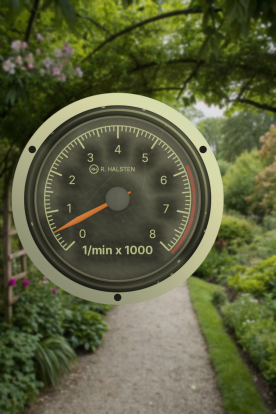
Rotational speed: rpm 500
